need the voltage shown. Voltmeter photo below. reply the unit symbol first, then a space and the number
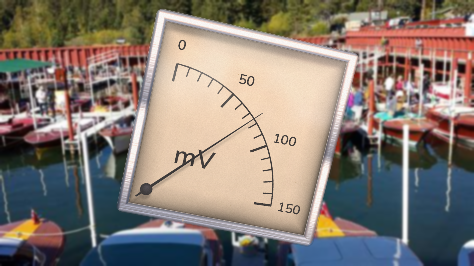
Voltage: mV 75
